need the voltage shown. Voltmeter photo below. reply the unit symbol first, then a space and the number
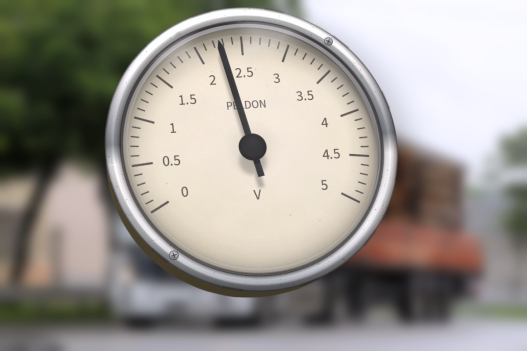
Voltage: V 2.25
